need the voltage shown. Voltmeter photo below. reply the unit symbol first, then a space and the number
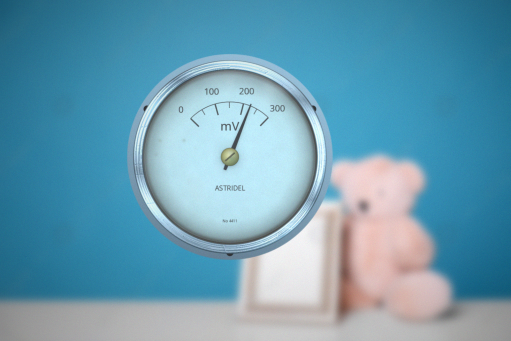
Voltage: mV 225
